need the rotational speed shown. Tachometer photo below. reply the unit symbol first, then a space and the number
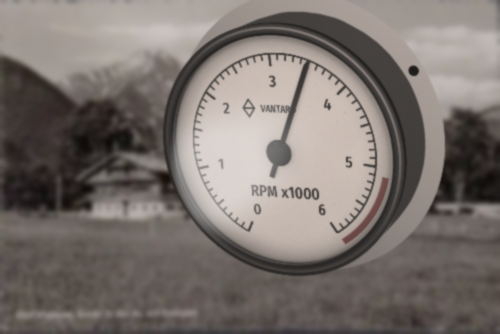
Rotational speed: rpm 3500
